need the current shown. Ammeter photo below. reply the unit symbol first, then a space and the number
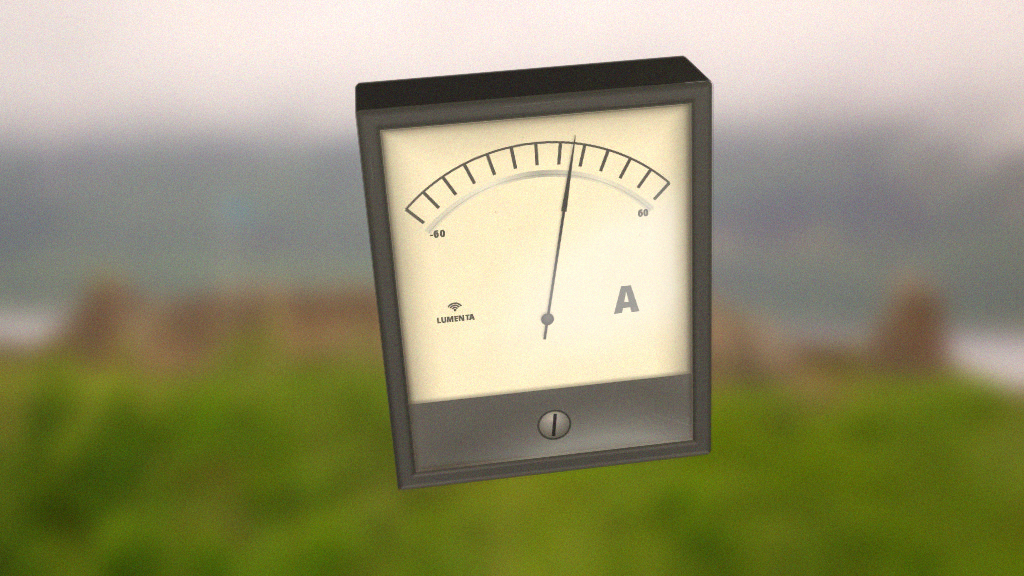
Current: A 15
